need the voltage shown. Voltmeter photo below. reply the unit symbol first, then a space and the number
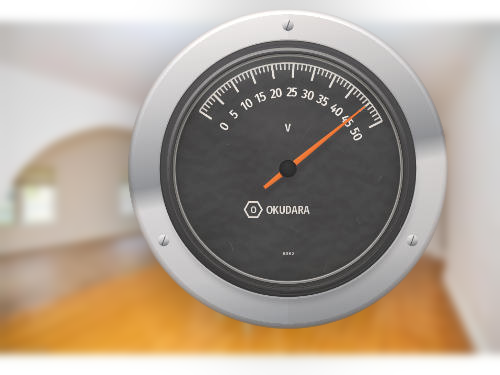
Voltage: V 45
